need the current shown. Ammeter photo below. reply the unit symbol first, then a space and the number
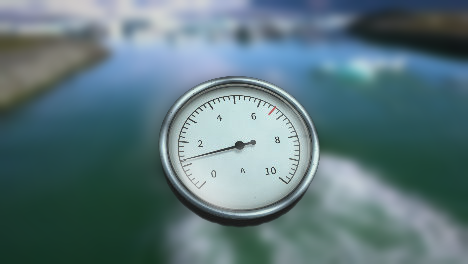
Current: A 1.2
